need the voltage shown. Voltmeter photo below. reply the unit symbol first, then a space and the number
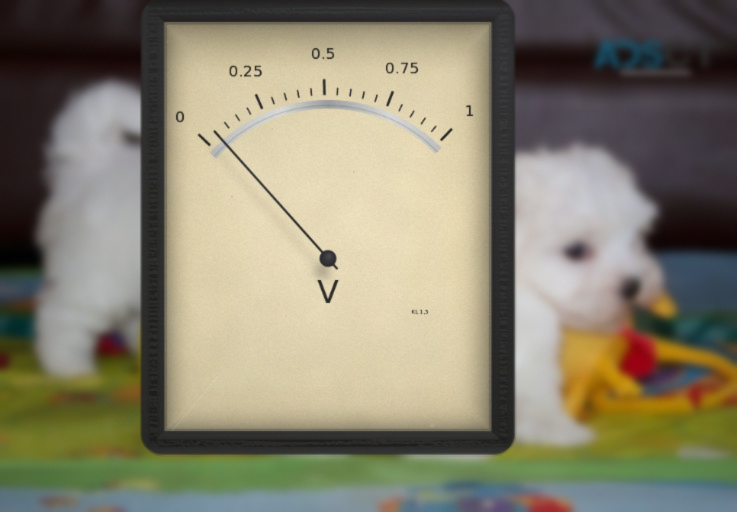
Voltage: V 0.05
